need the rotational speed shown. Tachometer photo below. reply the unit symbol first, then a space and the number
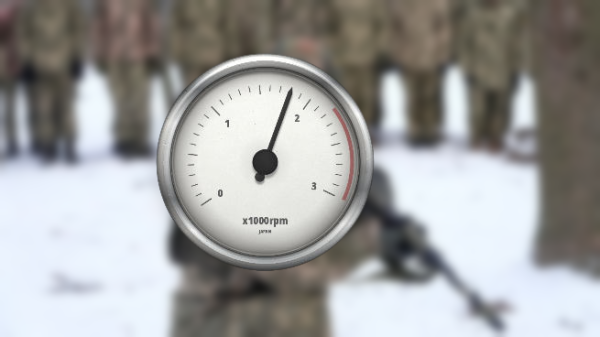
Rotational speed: rpm 1800
